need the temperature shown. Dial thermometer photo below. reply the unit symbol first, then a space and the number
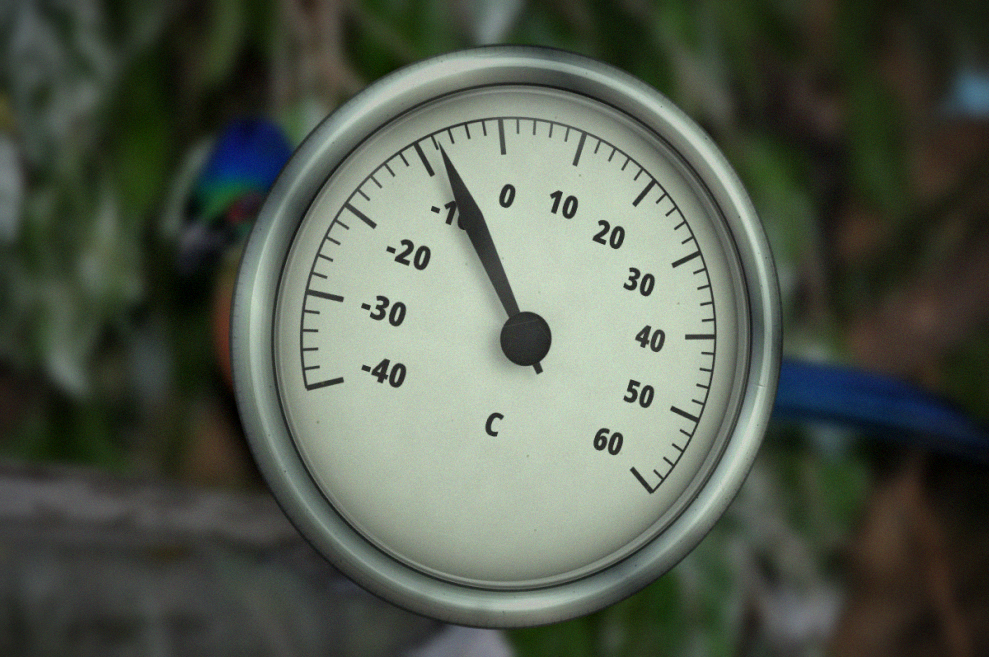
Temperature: °C -8
